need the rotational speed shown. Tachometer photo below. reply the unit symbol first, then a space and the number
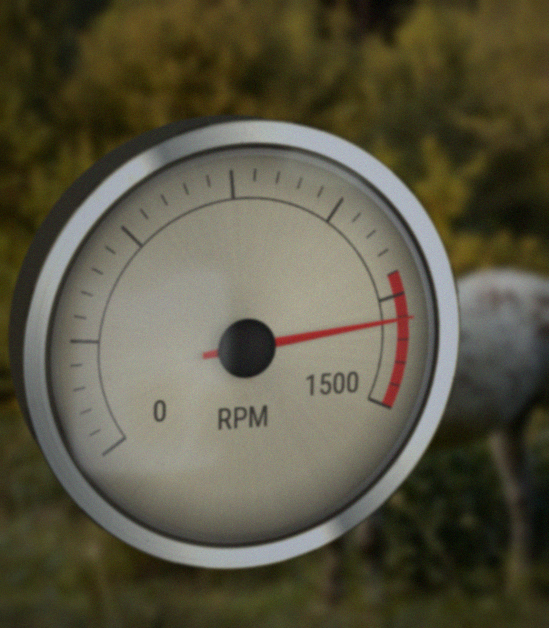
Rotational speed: rpm 1300
